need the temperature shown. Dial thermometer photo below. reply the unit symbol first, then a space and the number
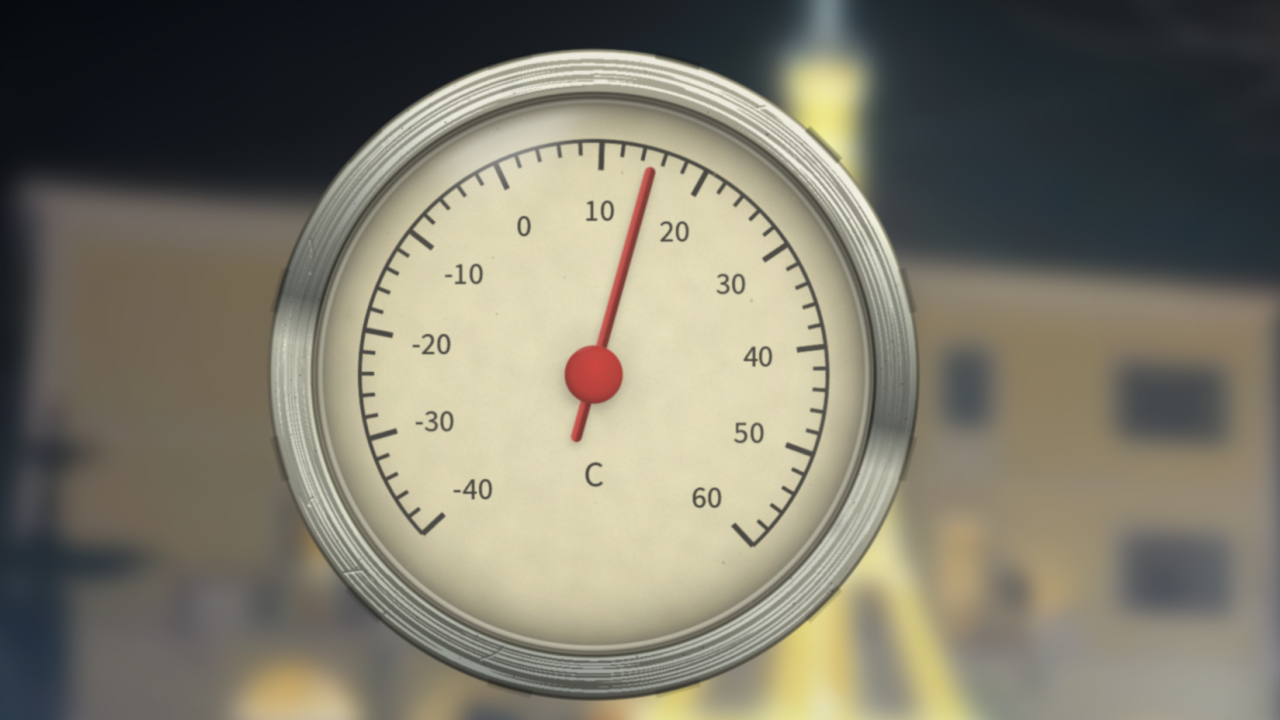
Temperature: °C 15
